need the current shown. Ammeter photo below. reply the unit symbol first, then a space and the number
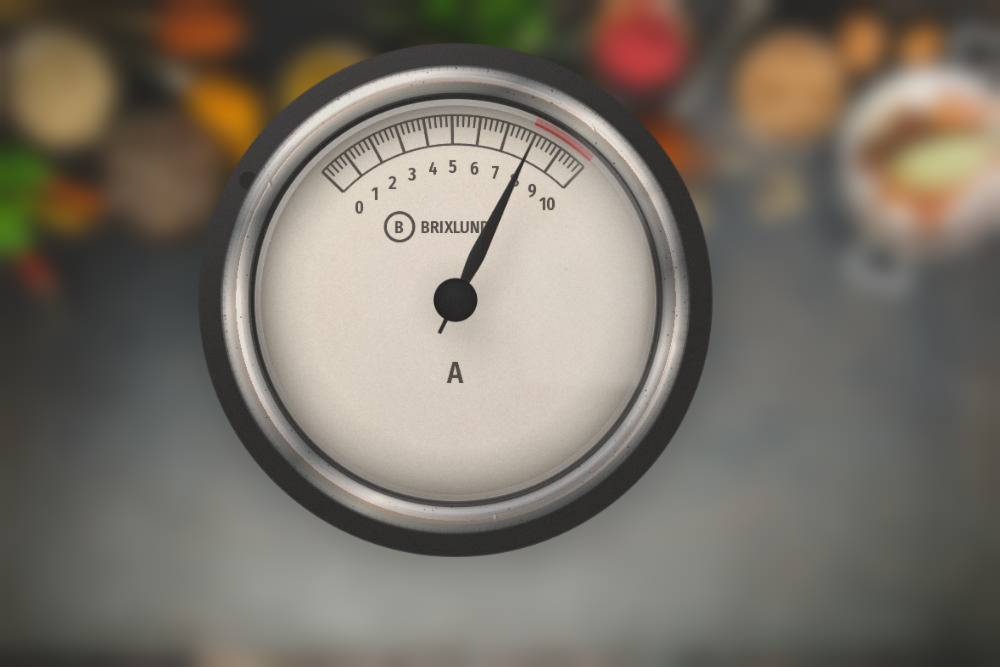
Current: A 8
